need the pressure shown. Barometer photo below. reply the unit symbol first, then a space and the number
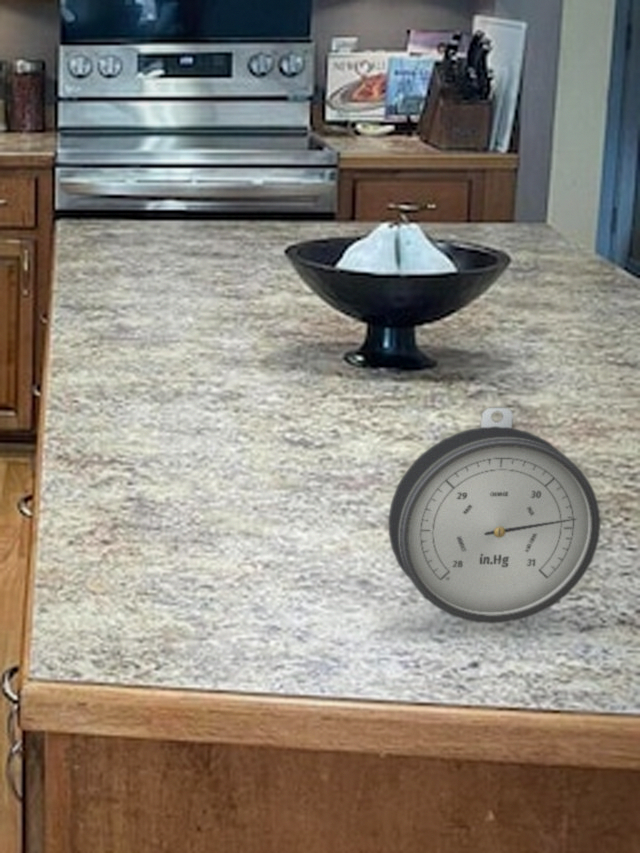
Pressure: inHg 30.4
